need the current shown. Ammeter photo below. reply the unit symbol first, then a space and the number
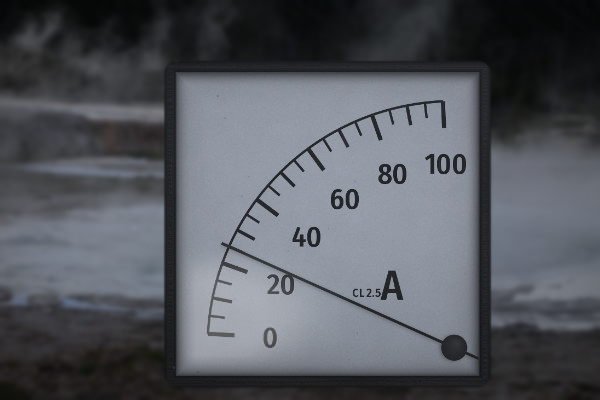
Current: A 25
